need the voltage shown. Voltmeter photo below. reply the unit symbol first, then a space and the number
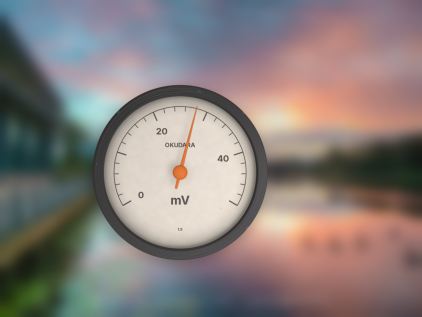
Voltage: mV 28
